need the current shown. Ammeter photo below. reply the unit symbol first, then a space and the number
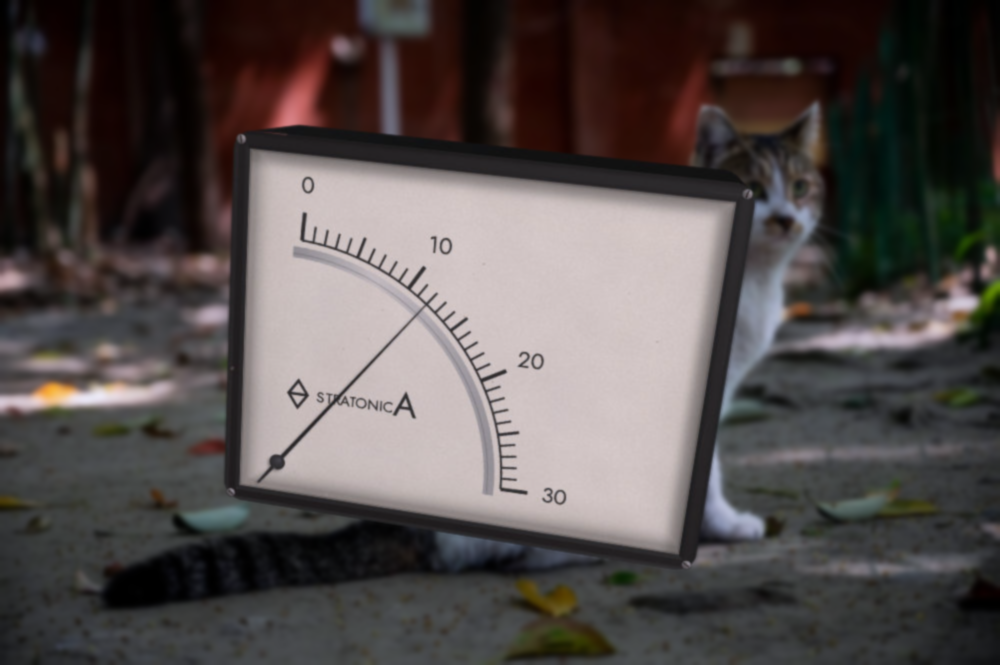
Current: A 12
